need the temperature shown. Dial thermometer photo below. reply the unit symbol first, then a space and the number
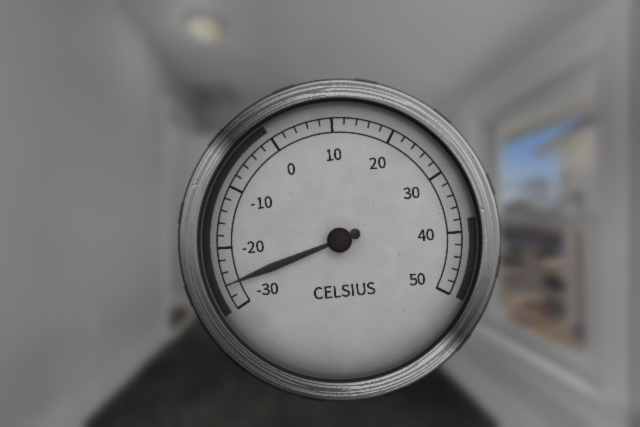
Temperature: °C -26
